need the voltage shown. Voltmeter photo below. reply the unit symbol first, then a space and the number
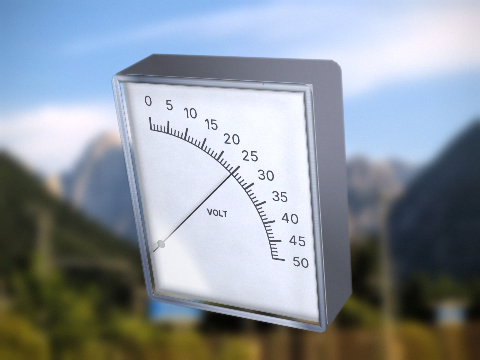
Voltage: V 25
